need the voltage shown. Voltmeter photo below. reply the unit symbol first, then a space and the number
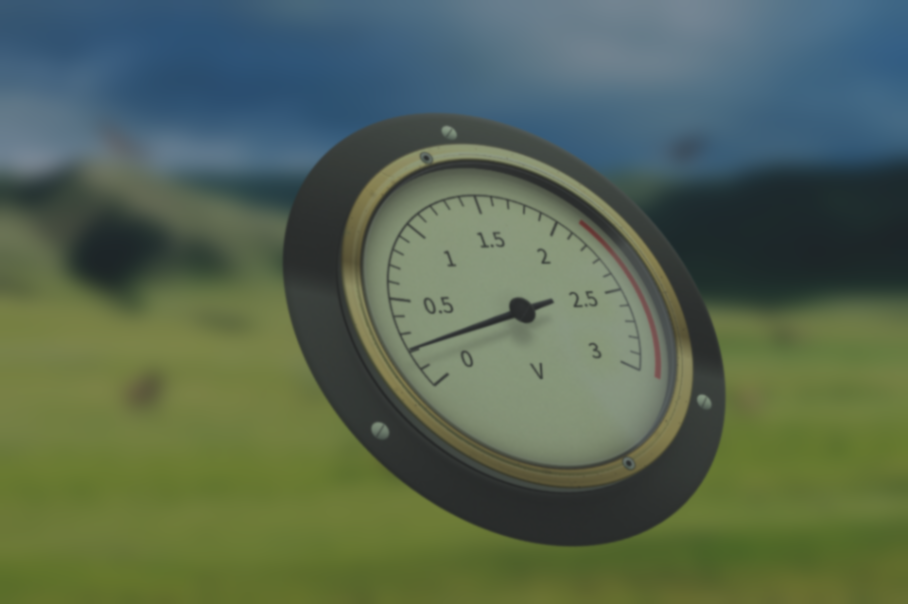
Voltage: V 0.2
